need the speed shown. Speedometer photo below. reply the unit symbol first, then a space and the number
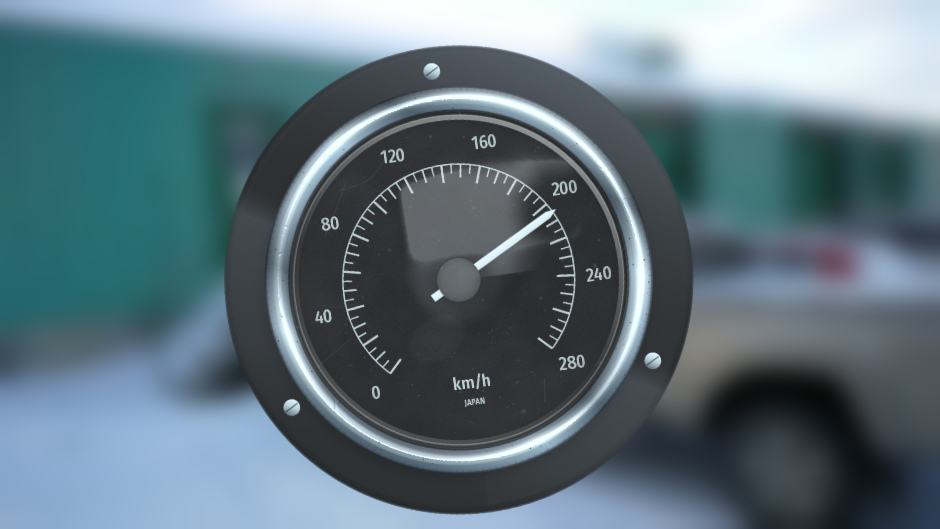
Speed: km/h 205
